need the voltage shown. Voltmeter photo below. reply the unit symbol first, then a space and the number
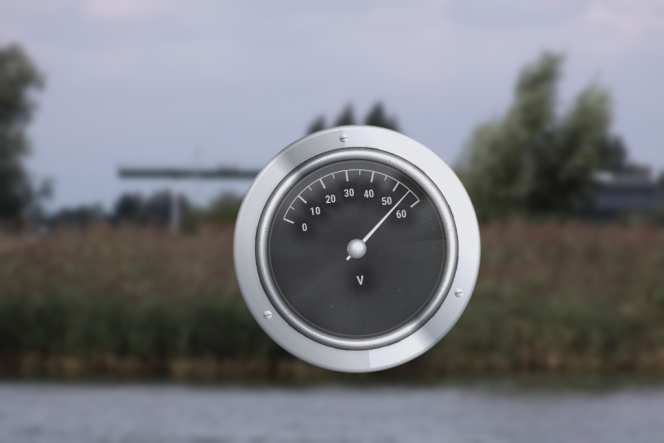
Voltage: V 55
